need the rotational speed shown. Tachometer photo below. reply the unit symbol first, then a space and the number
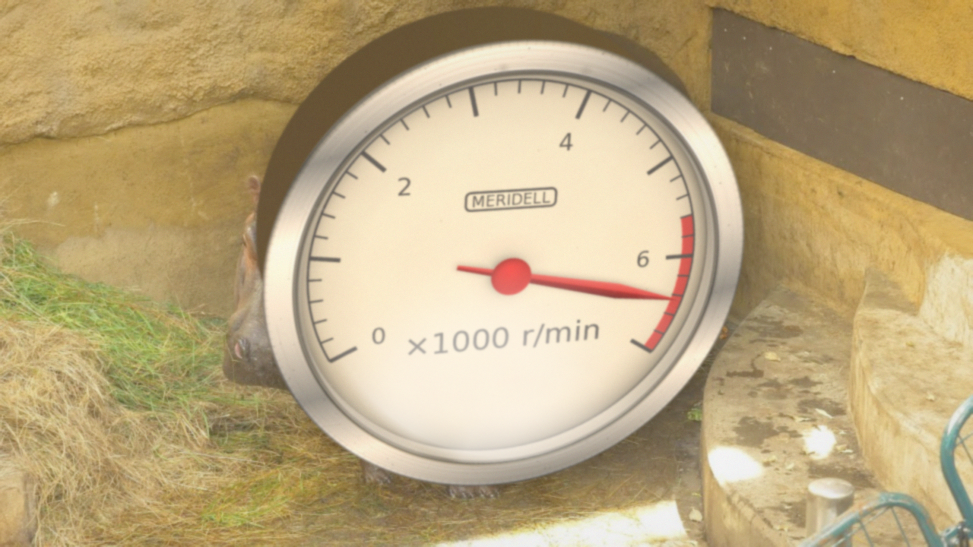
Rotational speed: rpm 6400
